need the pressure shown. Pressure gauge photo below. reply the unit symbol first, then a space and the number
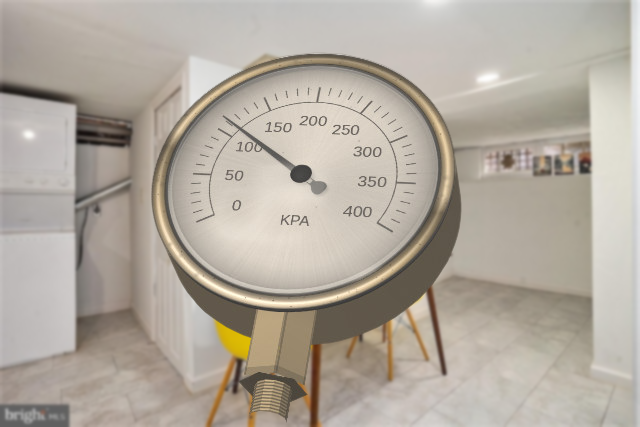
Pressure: kPa 110
